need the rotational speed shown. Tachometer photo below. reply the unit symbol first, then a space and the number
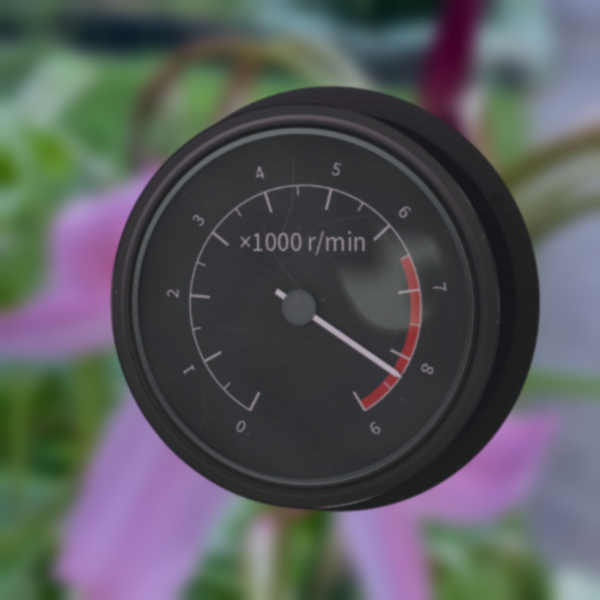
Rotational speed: rpm 8250
